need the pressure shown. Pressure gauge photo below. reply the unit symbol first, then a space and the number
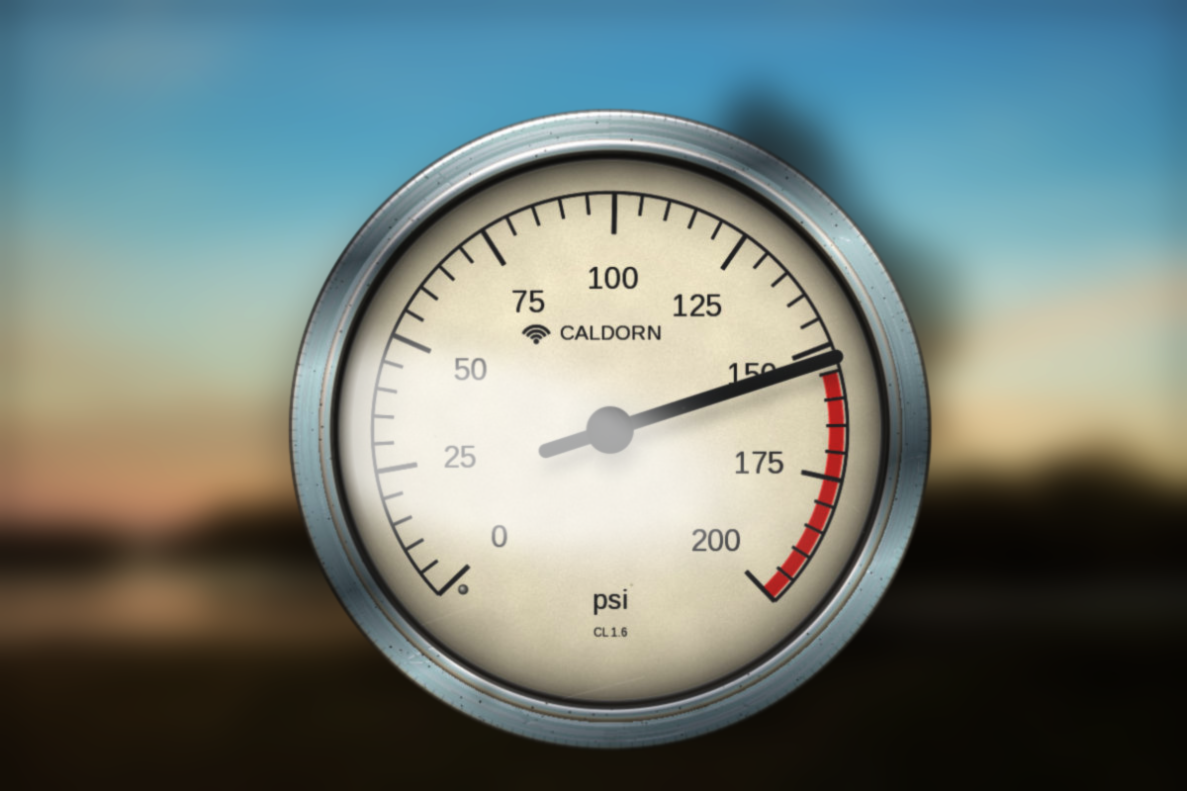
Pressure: psi 152.5
